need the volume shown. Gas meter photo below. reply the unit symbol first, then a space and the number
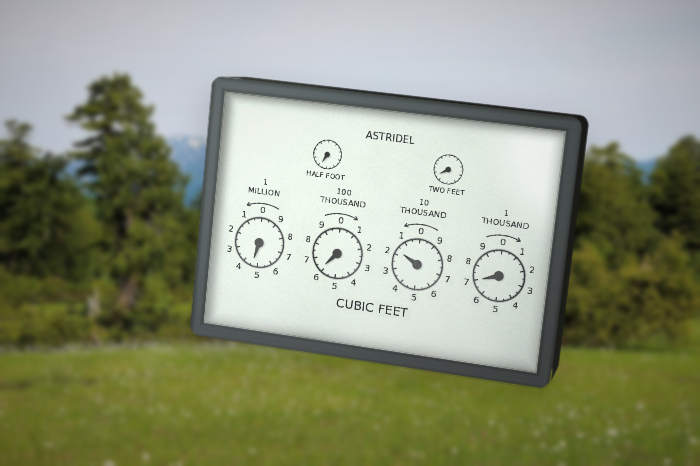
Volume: ft³ 461700
